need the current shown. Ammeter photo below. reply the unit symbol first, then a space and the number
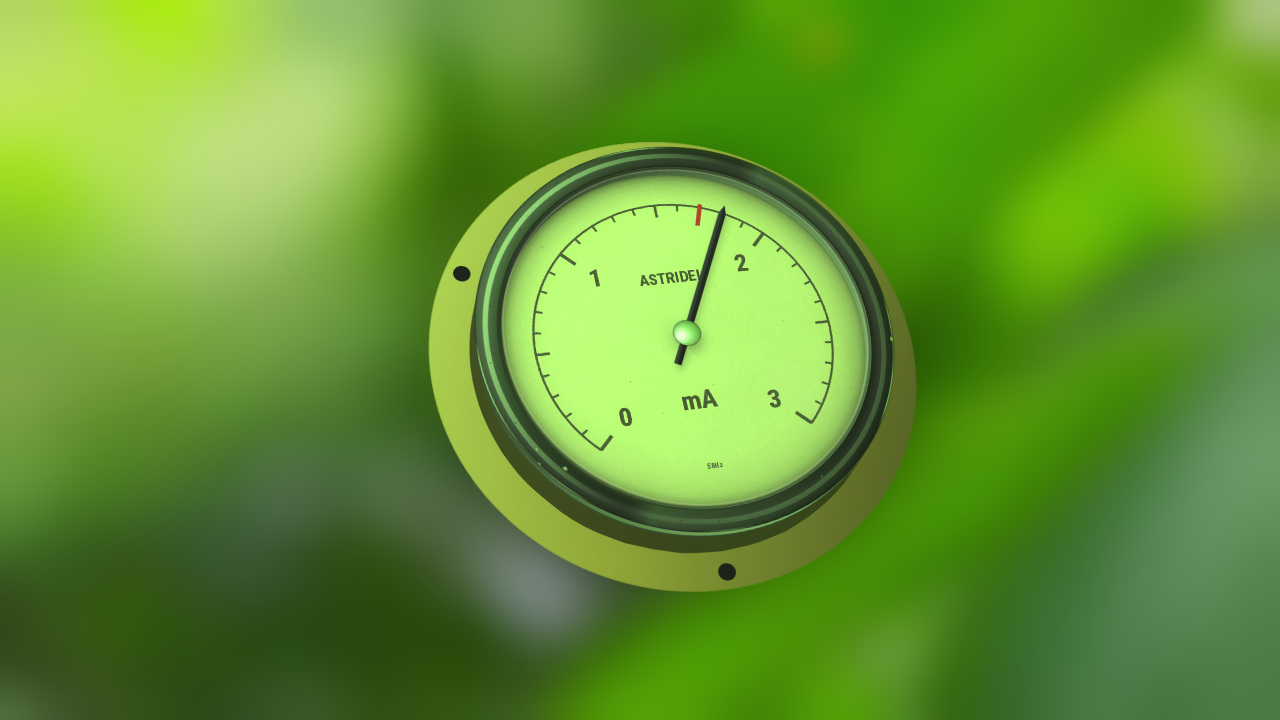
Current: mA 1.8
